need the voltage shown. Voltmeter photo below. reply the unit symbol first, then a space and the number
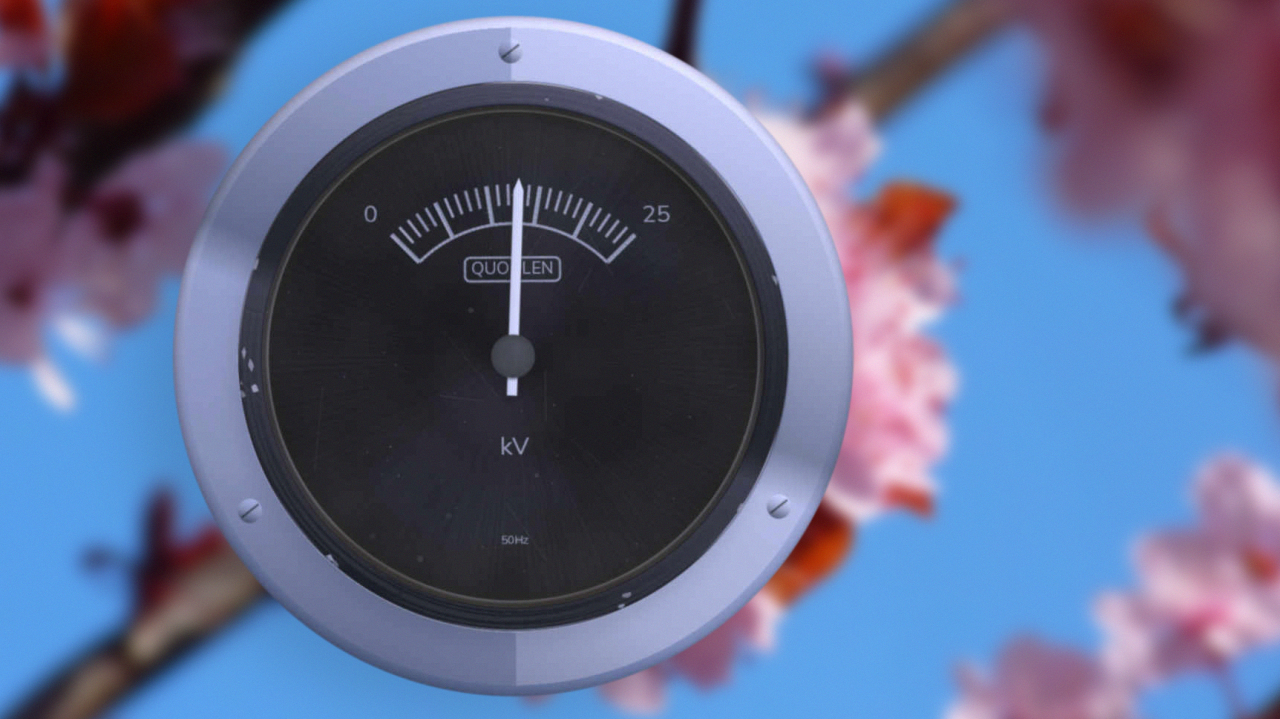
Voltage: kV 13
